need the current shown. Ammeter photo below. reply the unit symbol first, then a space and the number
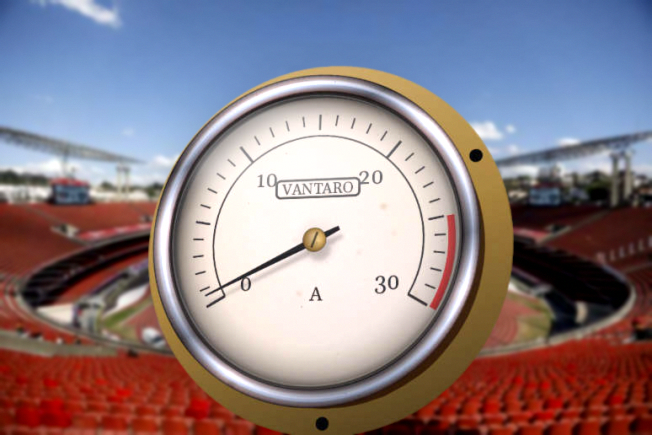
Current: A 0.5
